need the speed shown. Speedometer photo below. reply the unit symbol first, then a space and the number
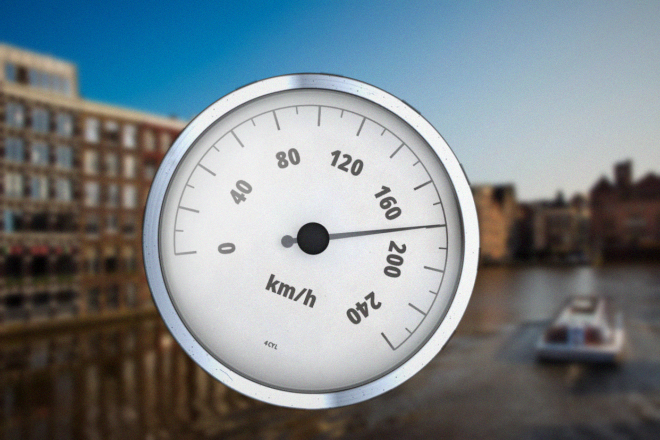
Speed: km/h 180
